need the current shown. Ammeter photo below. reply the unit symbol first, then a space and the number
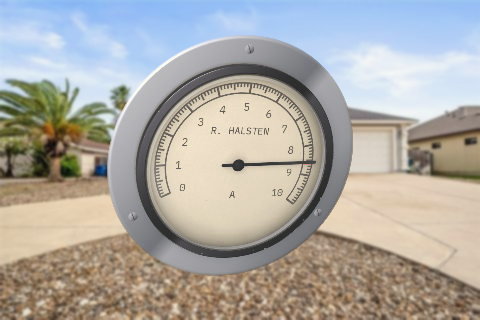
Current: A 8.5
